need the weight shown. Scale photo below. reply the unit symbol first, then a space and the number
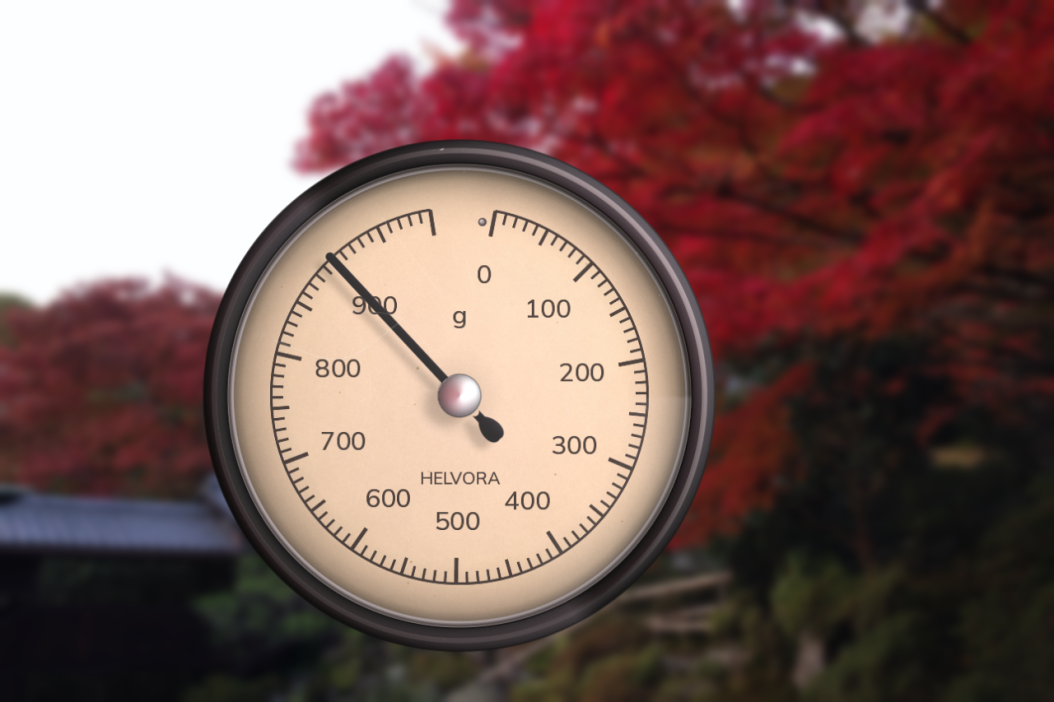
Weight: g 900
